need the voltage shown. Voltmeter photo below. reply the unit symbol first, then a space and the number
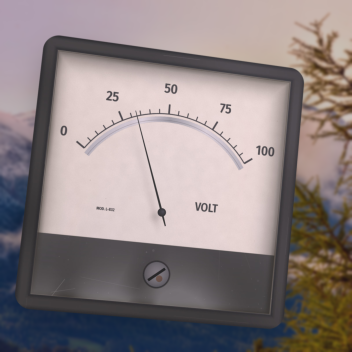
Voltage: V 32.5
